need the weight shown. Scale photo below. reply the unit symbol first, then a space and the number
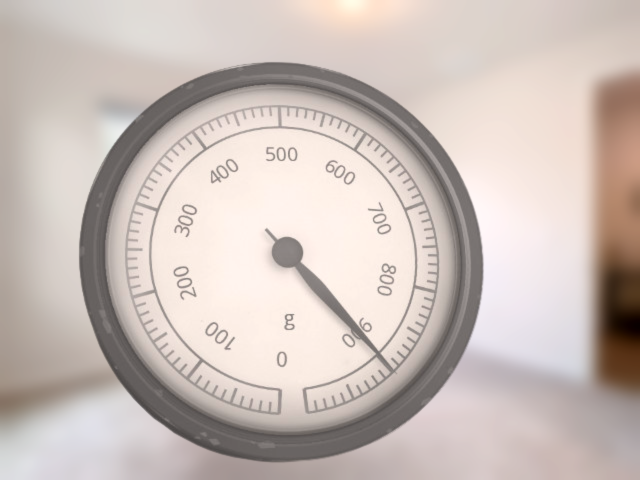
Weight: g 900
